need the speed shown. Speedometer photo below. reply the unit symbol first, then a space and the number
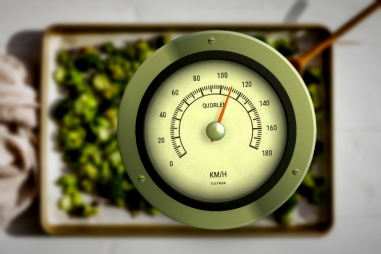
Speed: km/h 110
